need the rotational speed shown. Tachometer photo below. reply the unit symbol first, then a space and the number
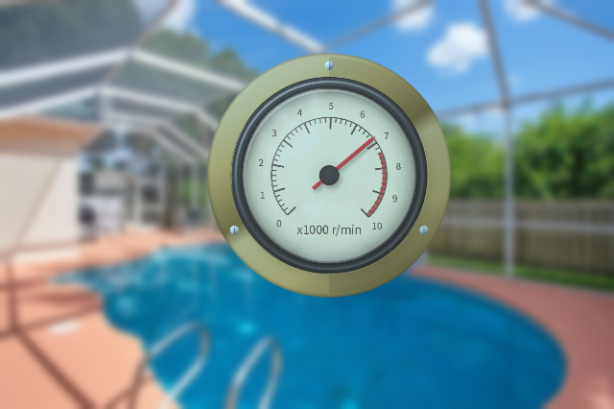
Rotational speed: rpm 6800
